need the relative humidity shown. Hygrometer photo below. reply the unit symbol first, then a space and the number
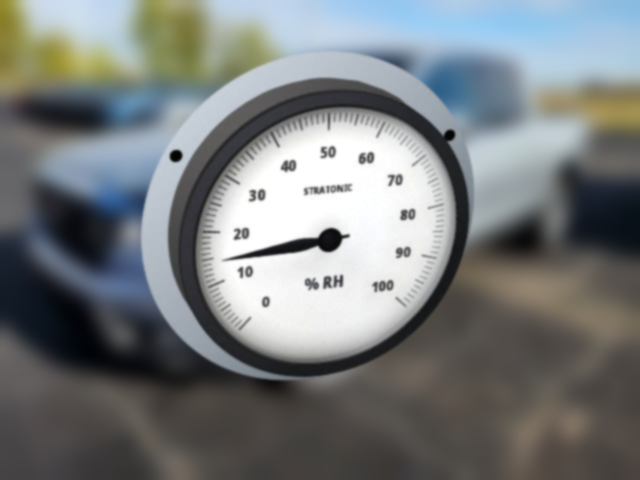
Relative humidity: % 15
